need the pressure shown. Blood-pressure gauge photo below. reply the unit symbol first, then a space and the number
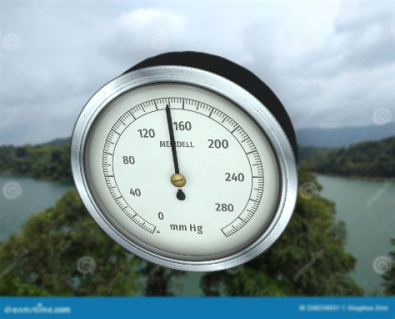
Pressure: mmHg 150
